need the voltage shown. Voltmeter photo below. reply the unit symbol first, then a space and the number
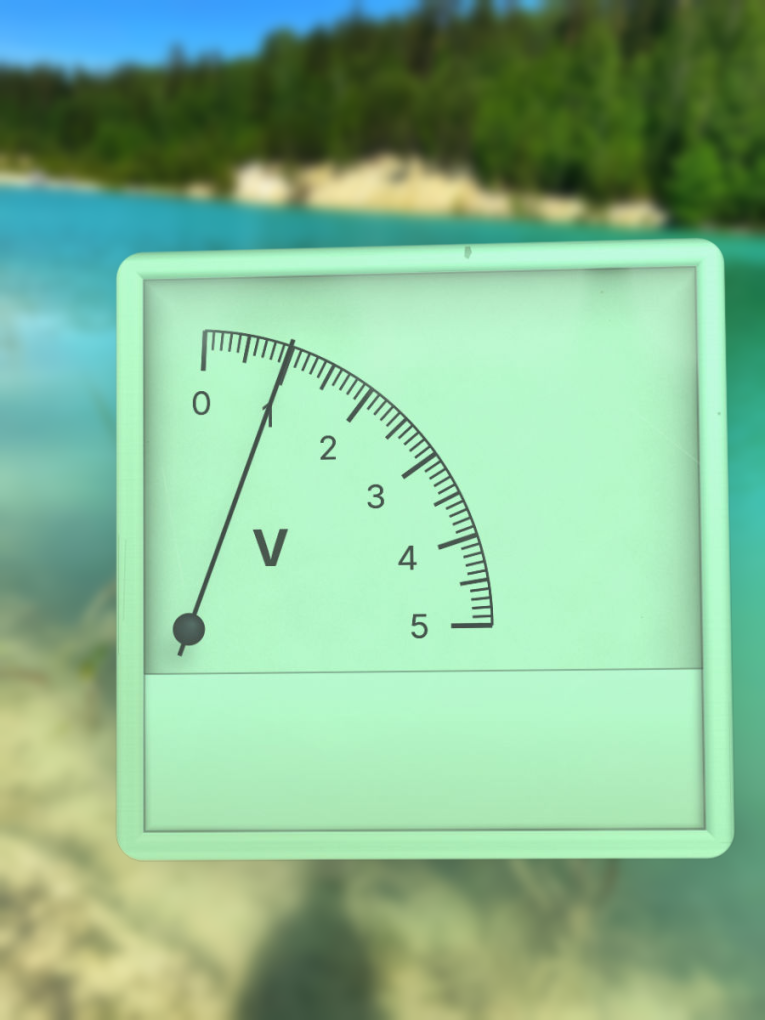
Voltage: V 1
